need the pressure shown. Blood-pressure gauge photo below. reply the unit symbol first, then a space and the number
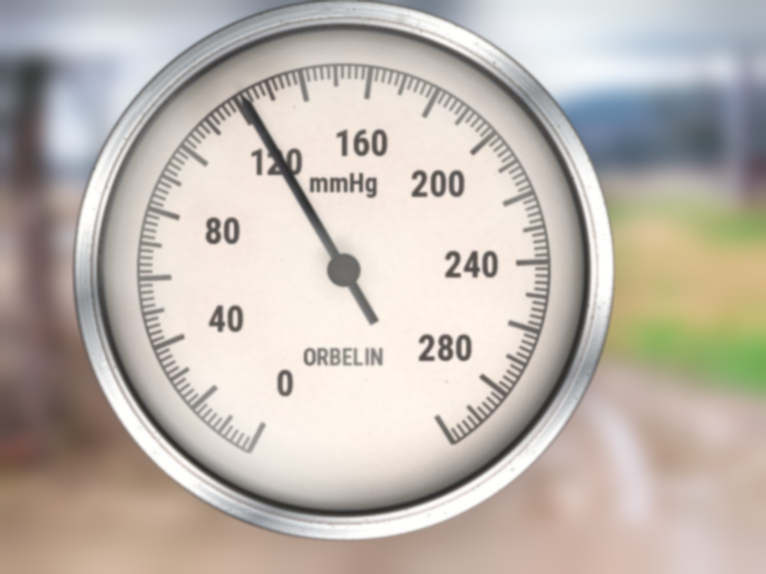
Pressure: mmHg 122
